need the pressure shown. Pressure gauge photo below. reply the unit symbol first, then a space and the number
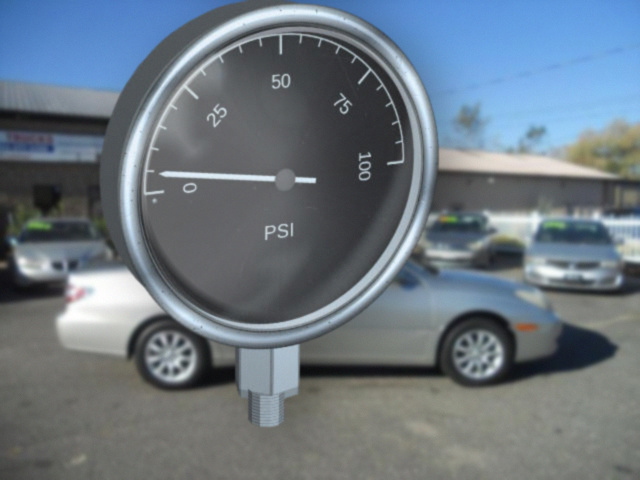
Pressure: psi 5
